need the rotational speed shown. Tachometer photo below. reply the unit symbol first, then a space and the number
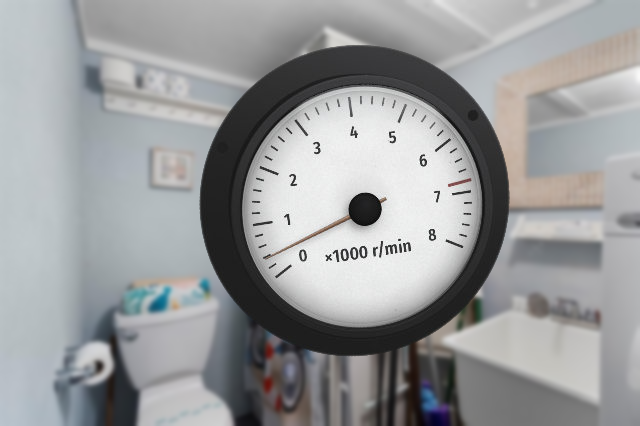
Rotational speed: rpm 400
